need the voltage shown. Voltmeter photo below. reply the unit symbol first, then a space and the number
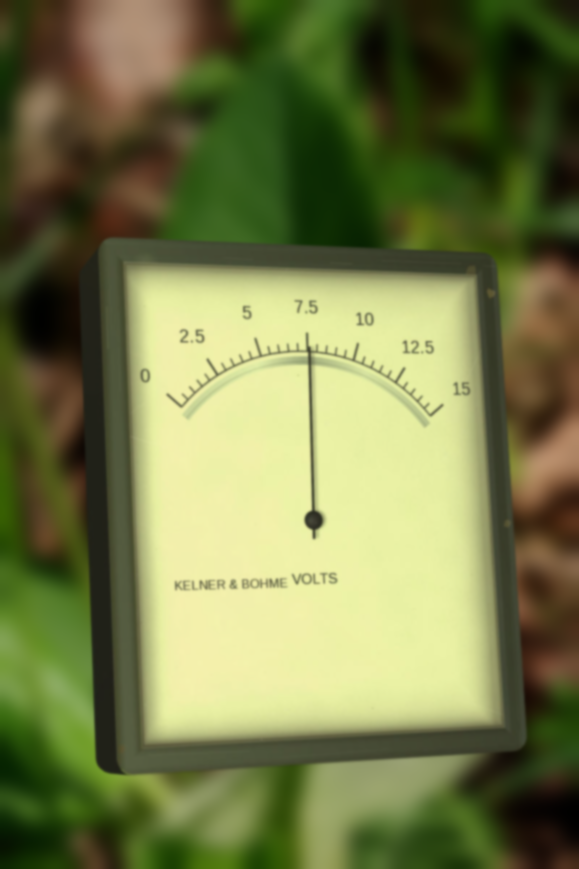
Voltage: V 7.5
